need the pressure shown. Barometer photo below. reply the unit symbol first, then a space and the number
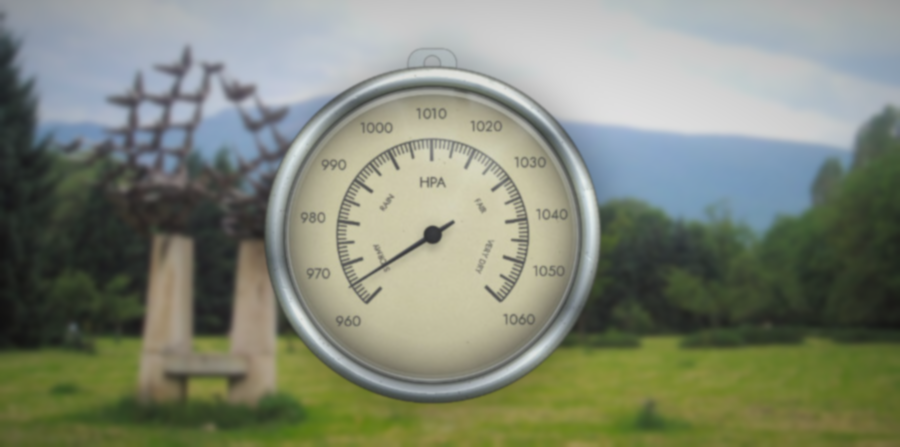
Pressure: hPa 965
